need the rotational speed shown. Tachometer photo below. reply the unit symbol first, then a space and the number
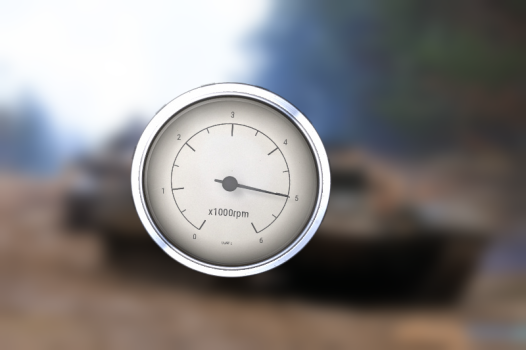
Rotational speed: rpm 5000
